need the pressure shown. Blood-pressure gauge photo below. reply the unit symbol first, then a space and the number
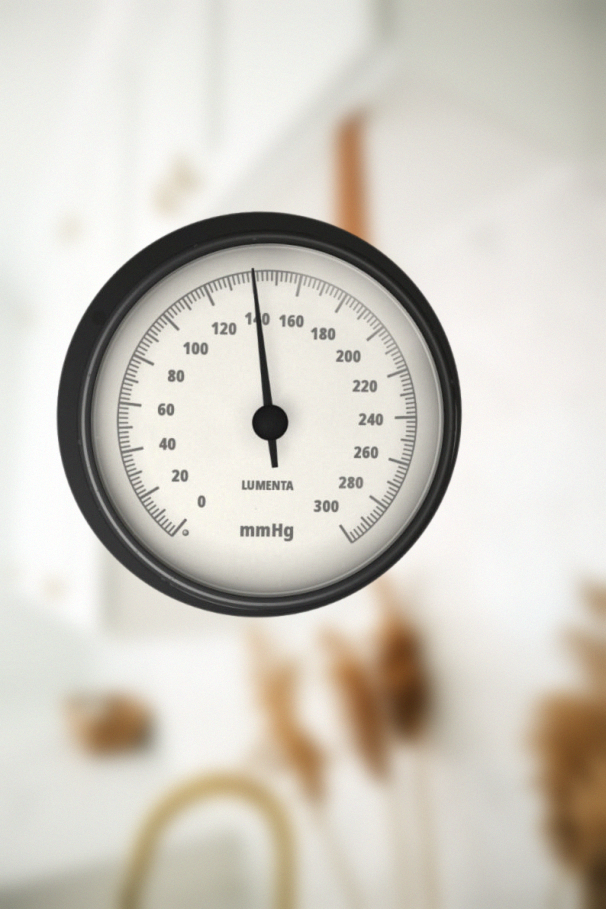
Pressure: mmHg 140
